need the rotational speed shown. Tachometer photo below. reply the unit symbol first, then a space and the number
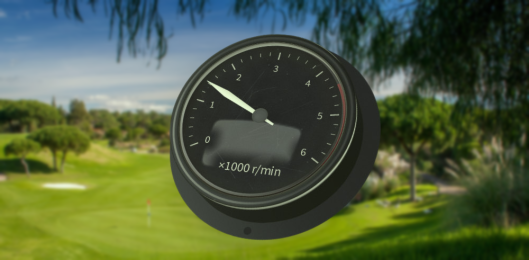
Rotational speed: rpm 1400
